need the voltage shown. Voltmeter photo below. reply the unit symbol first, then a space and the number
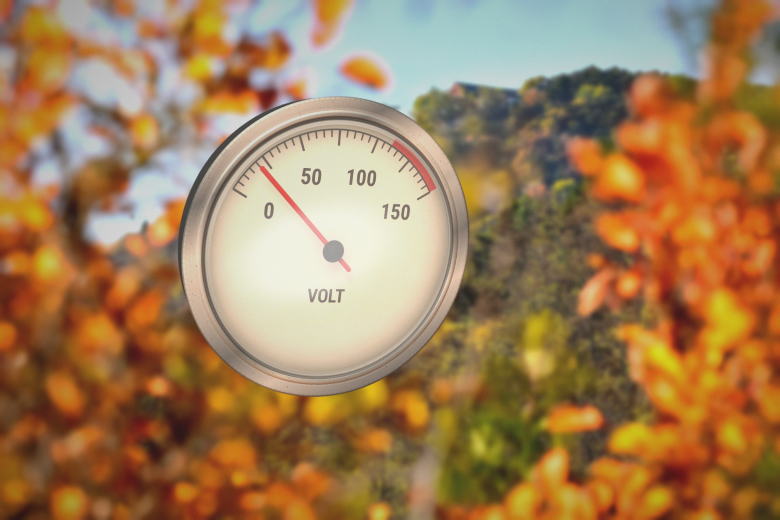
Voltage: V 20
